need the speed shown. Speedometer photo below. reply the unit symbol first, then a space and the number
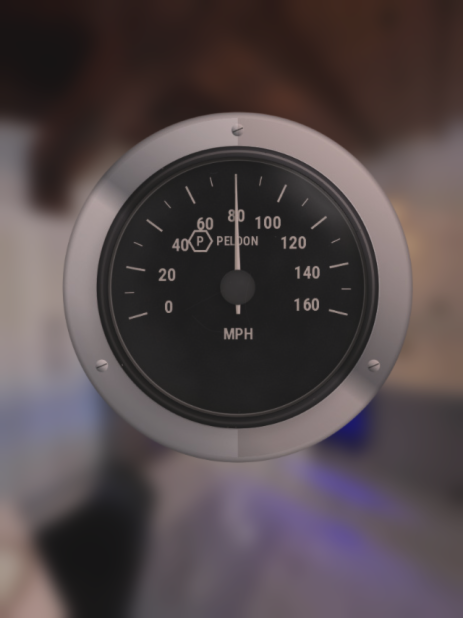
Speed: mph 80
